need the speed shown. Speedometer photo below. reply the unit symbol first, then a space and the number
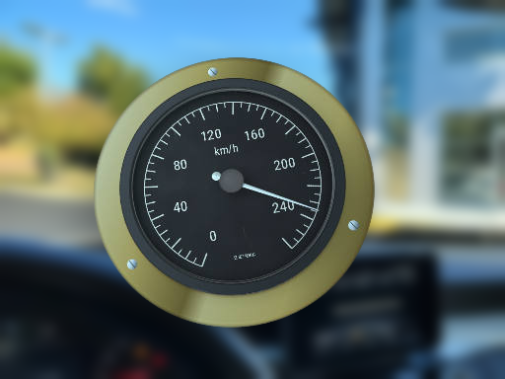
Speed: km/h 235
